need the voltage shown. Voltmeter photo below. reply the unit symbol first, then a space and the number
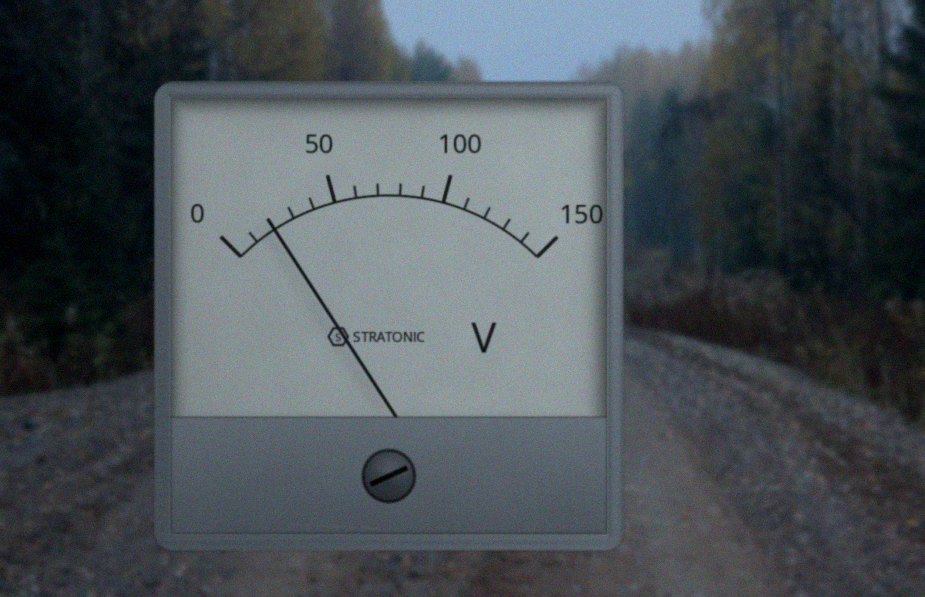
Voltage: V 20
